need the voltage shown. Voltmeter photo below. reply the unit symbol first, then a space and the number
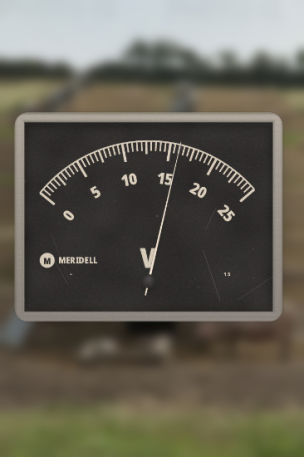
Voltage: V 16
